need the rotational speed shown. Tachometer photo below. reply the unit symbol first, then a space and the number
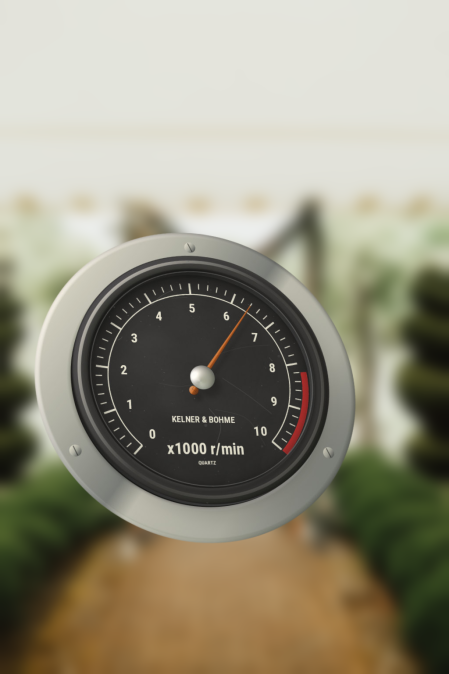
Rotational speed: rpm 6400
